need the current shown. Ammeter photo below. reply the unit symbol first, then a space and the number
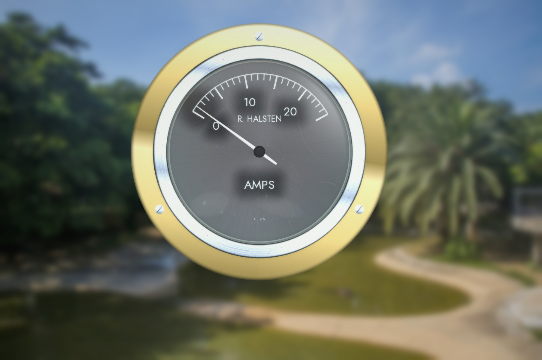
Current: A 1
